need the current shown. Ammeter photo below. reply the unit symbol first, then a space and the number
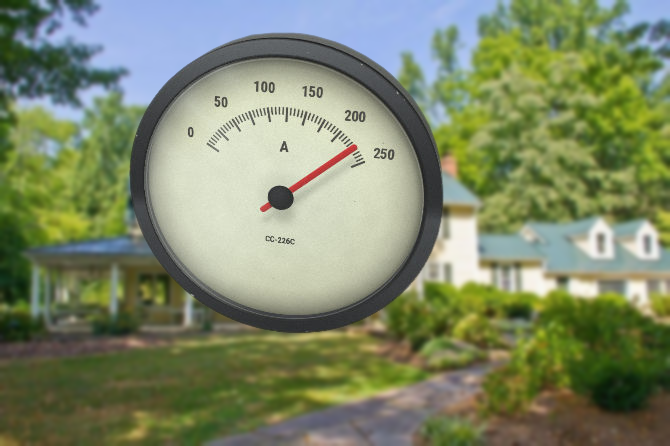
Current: A 225
